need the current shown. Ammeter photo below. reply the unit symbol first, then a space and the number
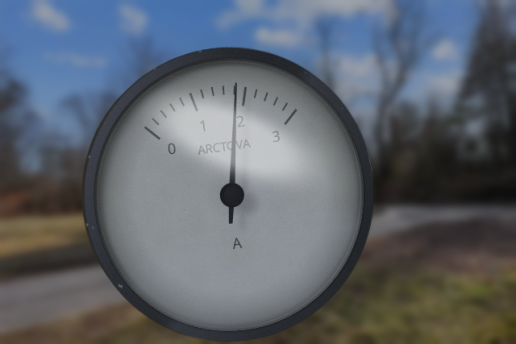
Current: A 1.8
